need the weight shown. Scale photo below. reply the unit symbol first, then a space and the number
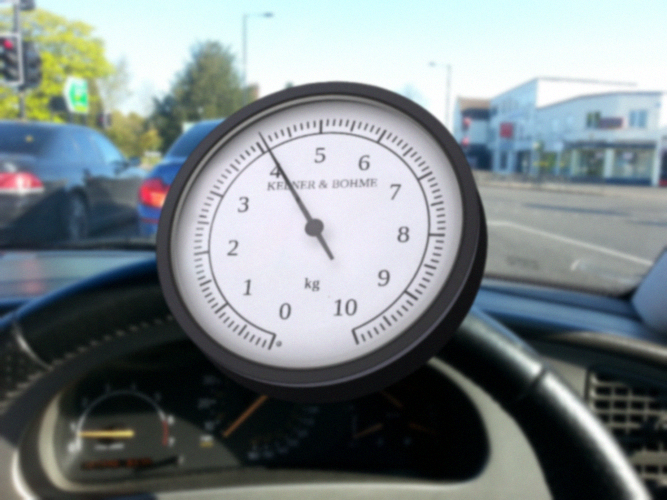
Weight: kg 4.1
